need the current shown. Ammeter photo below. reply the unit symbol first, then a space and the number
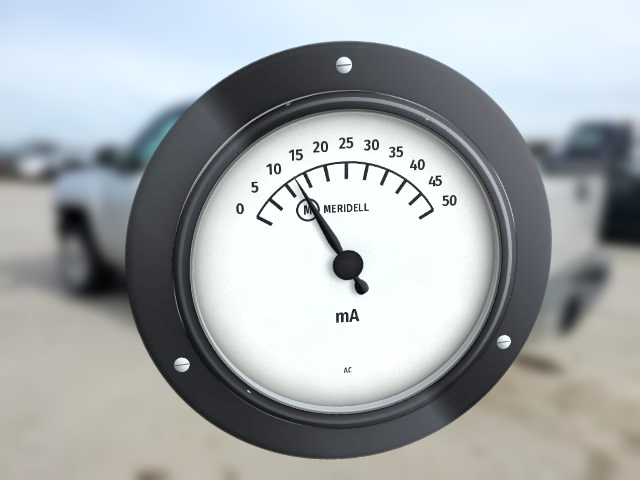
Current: mA 12.5
